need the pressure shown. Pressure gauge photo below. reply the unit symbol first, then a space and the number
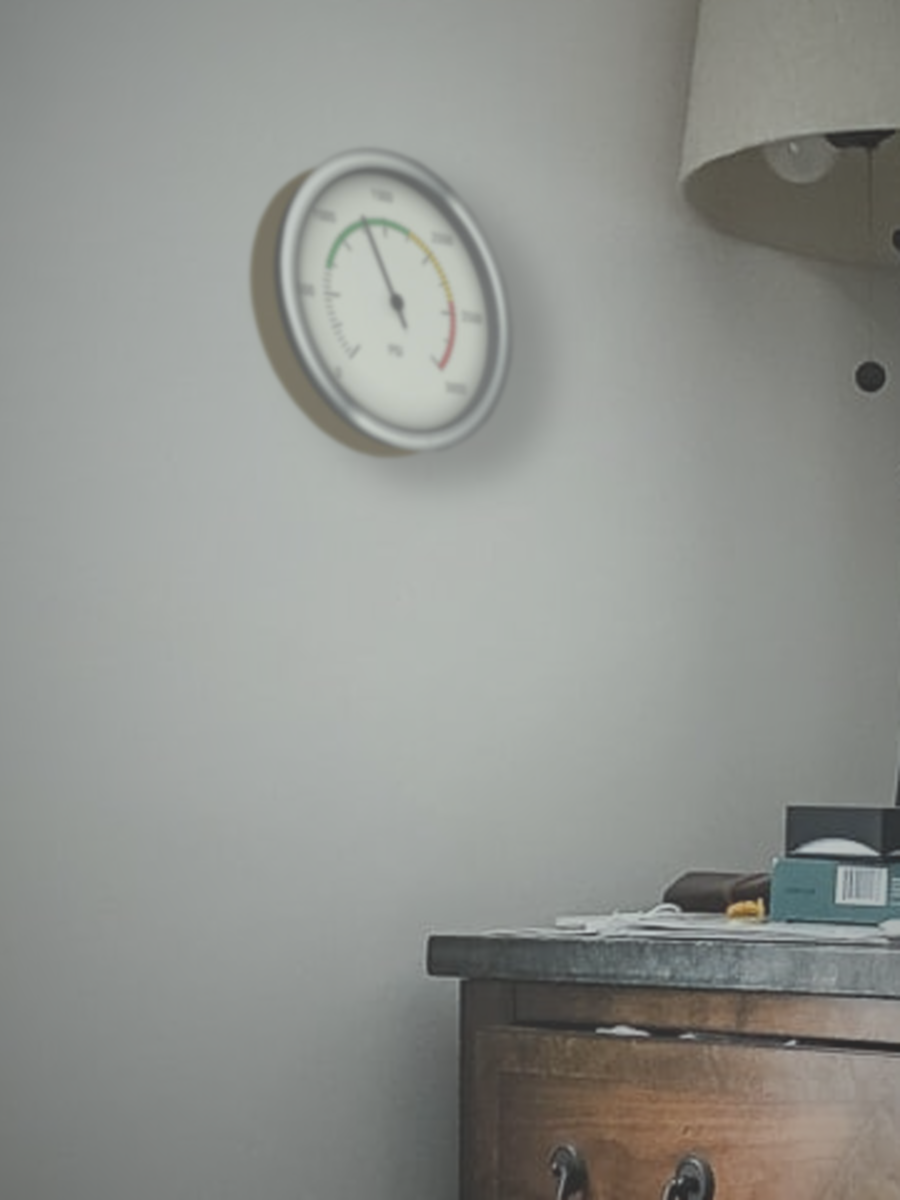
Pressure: psi 1250
